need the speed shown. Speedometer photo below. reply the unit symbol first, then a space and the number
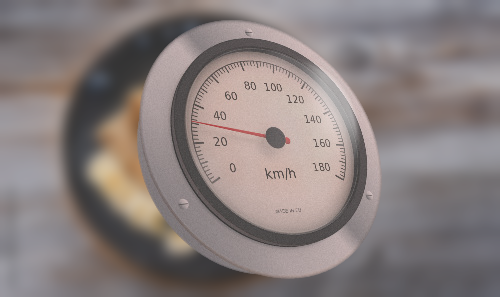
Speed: km/h 30
